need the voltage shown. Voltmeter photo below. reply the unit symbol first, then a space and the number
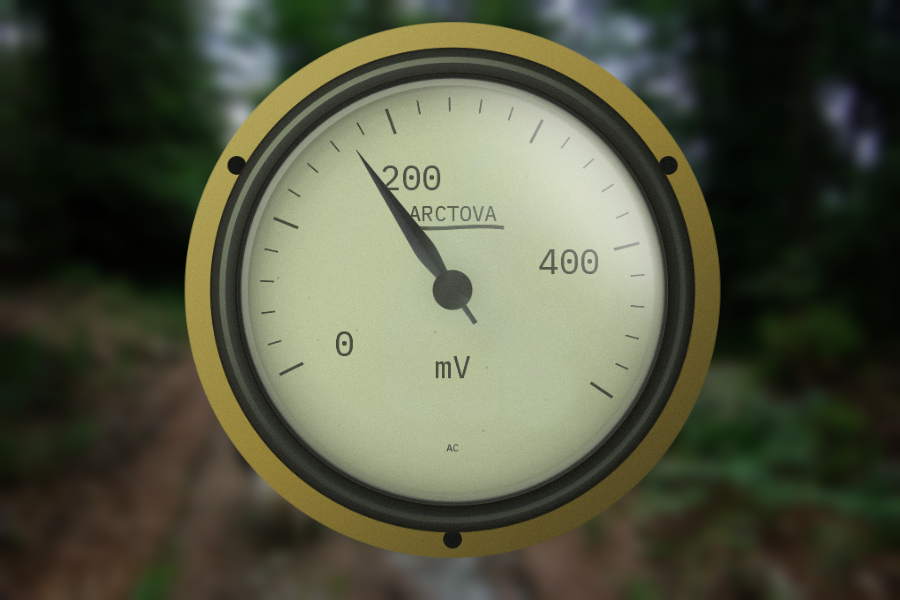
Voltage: mV 170
